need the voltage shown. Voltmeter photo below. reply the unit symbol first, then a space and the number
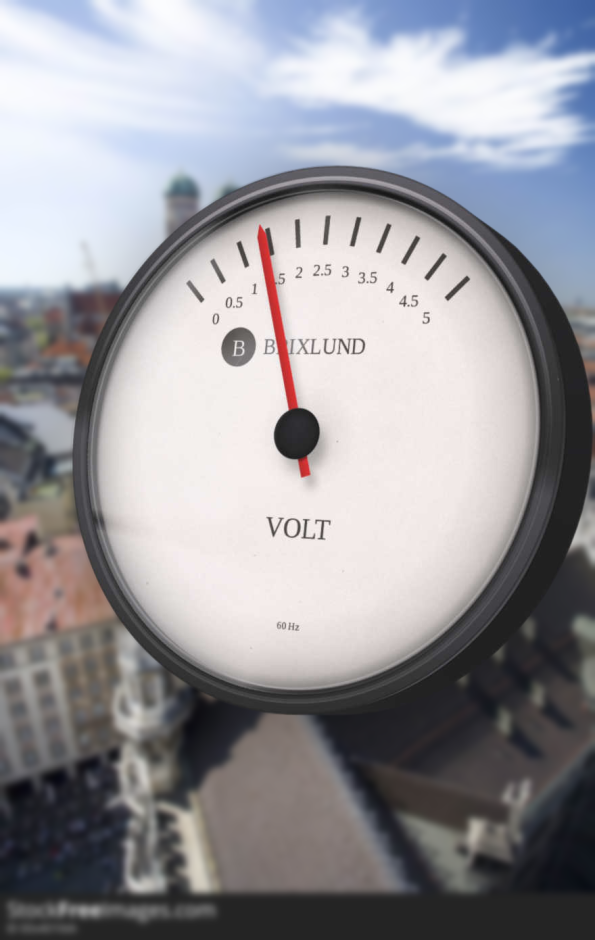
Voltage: V 1.5
